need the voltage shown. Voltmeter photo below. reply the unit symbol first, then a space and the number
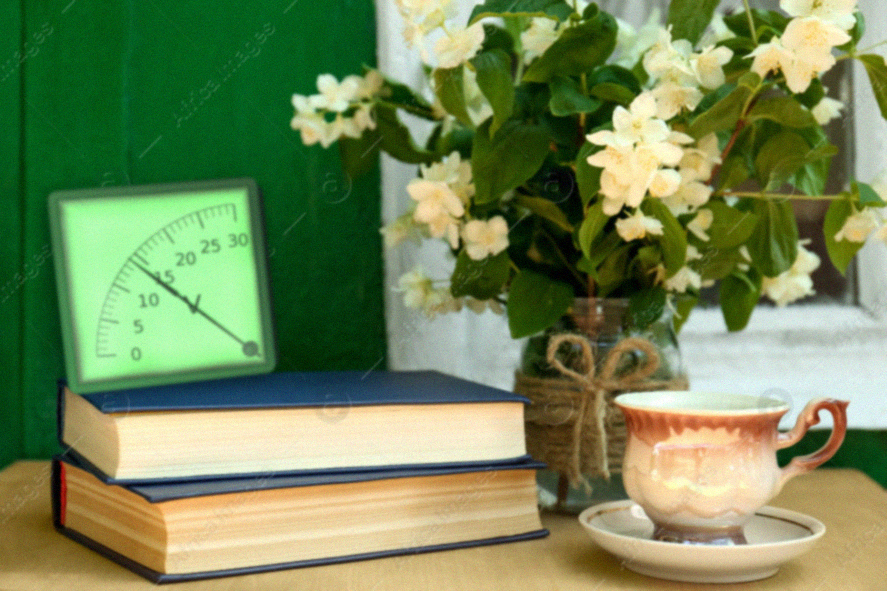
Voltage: V 14
